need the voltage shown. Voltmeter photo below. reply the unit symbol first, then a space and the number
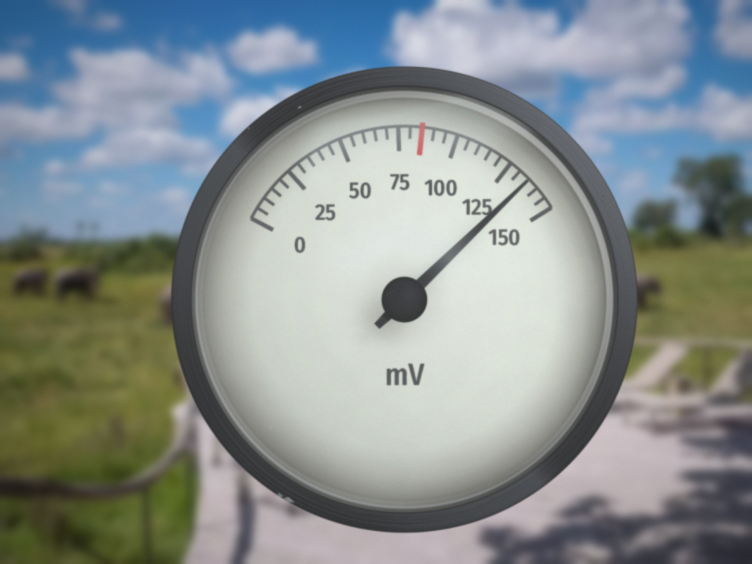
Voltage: mV 135
